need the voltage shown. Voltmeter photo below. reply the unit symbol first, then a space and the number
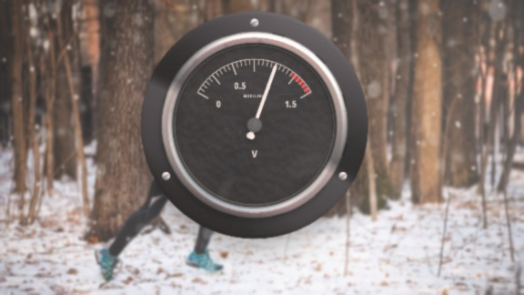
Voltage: V 1
